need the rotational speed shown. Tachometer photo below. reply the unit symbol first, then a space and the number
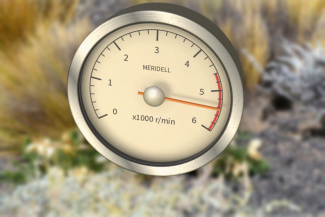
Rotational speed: rpm 5400
